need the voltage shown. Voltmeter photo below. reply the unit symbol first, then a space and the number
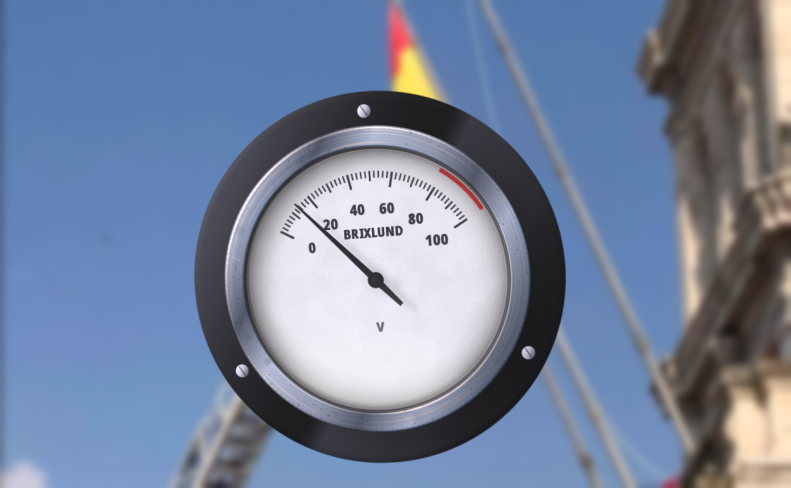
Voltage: V 14
